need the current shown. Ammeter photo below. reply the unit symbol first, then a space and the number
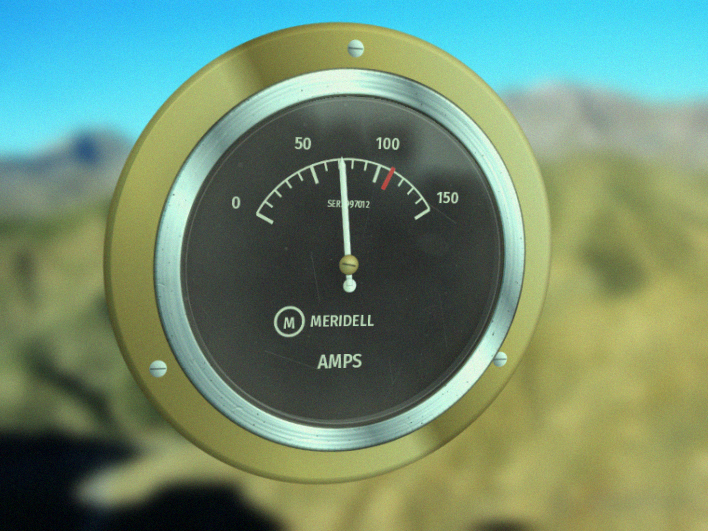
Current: A 70
